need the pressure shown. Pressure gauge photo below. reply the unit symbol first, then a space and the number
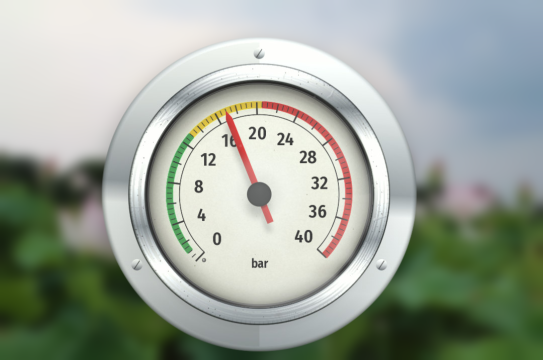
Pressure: bar 17
